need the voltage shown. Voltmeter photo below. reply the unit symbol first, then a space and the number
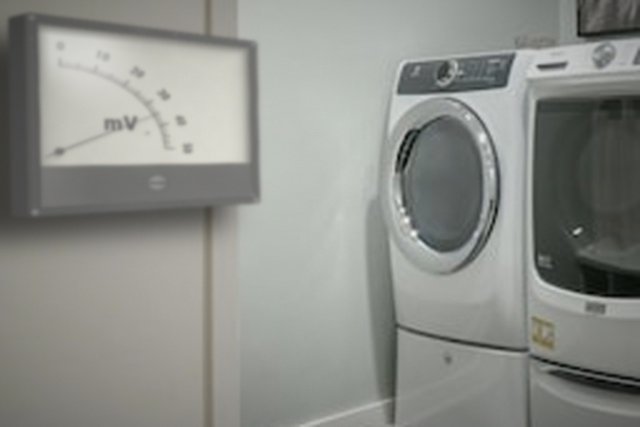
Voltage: mV 35
